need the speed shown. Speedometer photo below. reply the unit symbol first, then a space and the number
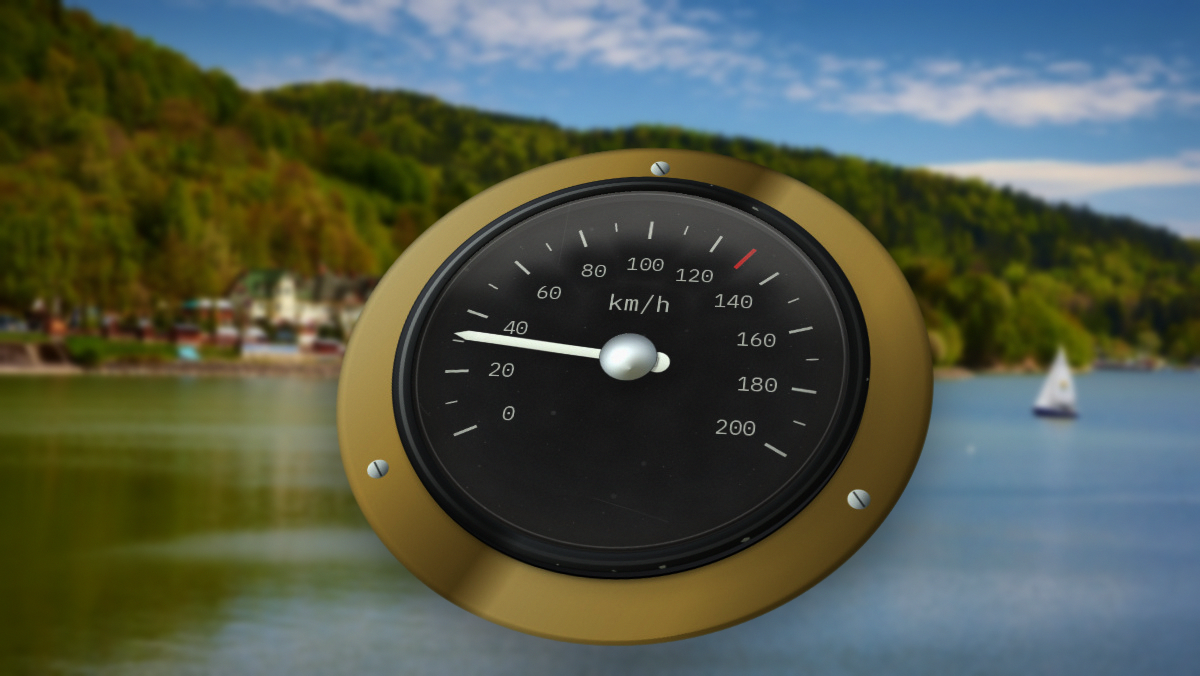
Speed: km/h 30
